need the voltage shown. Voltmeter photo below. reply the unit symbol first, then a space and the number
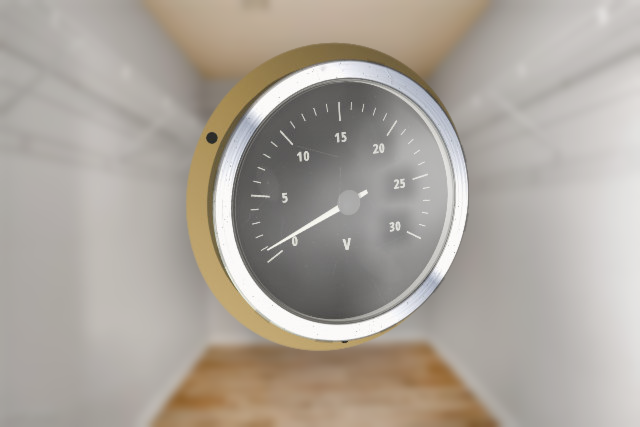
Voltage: V 1
